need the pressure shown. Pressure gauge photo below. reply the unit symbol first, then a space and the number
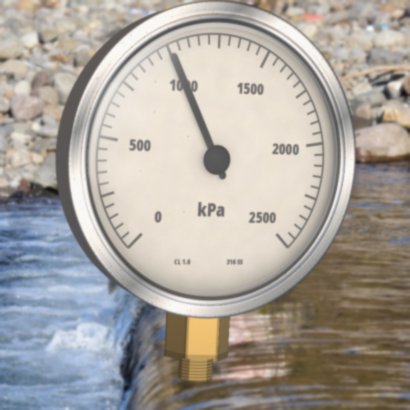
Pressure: kPa 1000
